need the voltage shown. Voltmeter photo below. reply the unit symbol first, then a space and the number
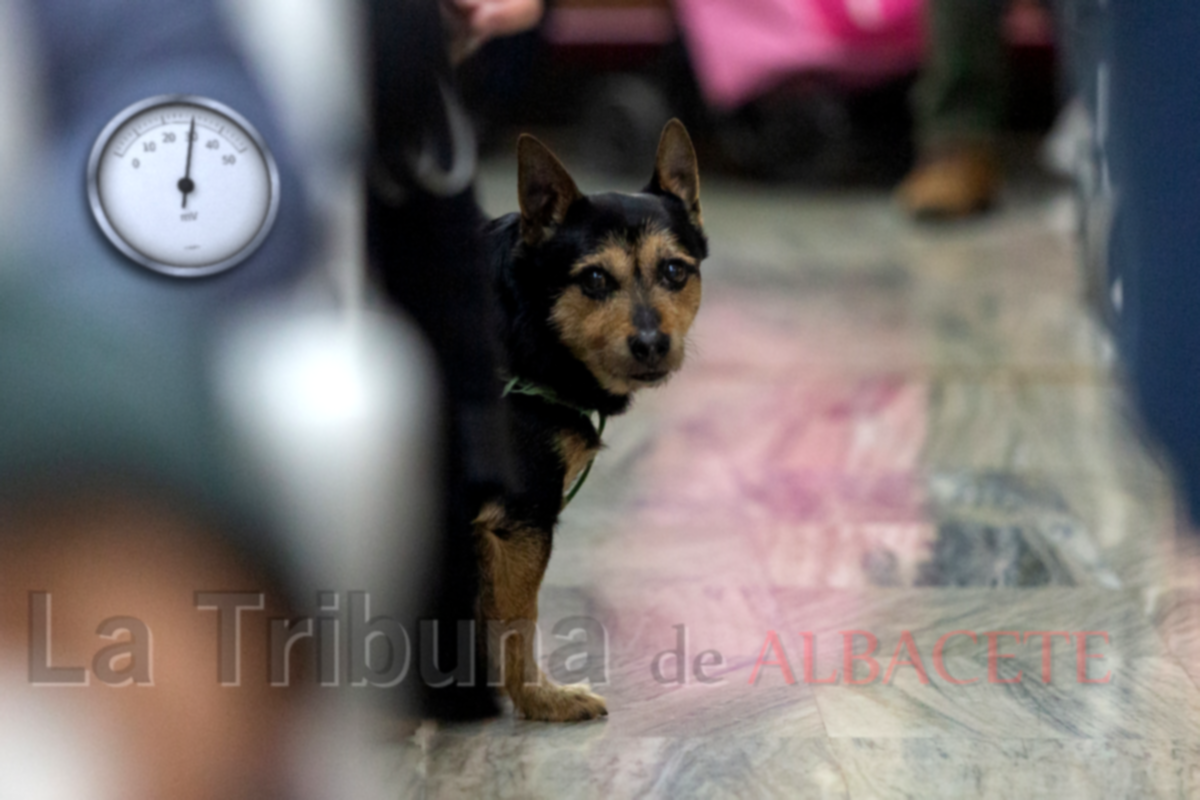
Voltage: mV 30
